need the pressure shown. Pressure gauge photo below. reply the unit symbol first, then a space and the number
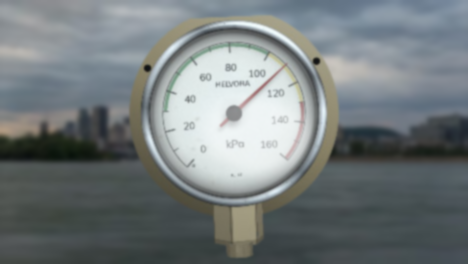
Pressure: kPa 110
